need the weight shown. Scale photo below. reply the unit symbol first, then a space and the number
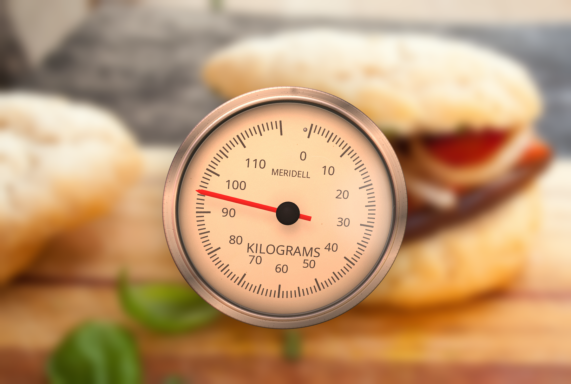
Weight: kg 95
